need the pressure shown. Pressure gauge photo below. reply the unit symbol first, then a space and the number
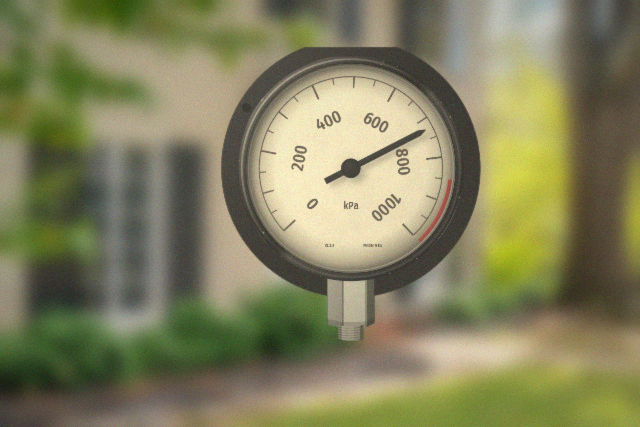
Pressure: kPa 725
